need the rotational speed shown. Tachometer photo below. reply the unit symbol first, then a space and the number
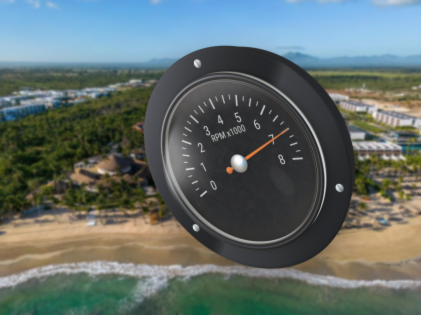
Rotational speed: rpm 7000
